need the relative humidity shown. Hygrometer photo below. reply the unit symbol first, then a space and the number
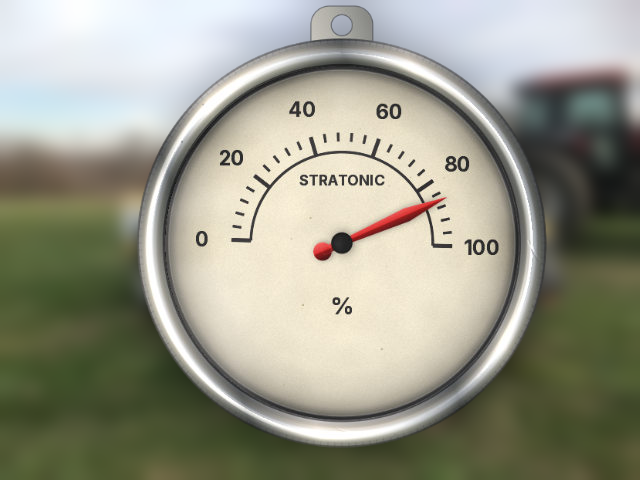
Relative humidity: % 86
